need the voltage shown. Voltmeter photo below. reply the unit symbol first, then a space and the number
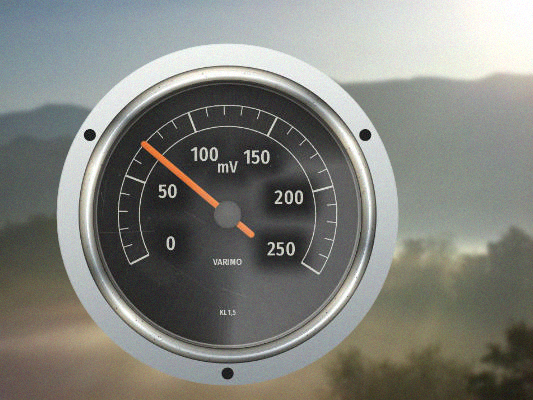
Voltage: mV 70
